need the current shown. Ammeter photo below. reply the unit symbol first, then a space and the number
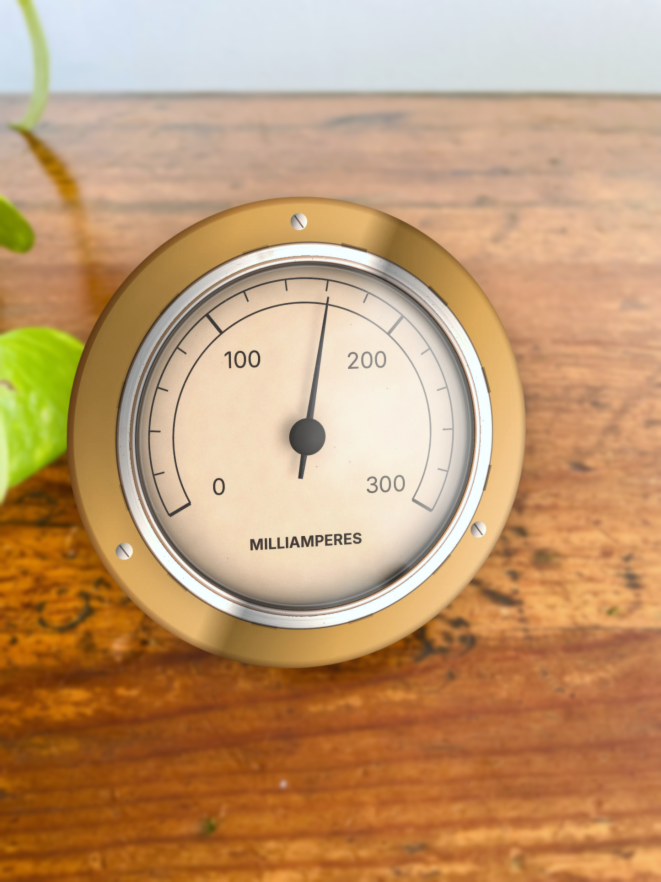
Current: mA 160
